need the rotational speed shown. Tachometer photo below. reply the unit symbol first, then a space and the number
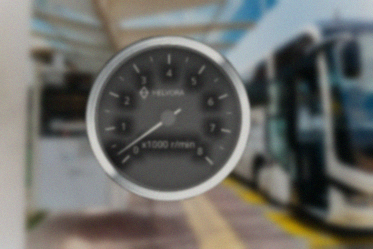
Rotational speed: rpm 250
